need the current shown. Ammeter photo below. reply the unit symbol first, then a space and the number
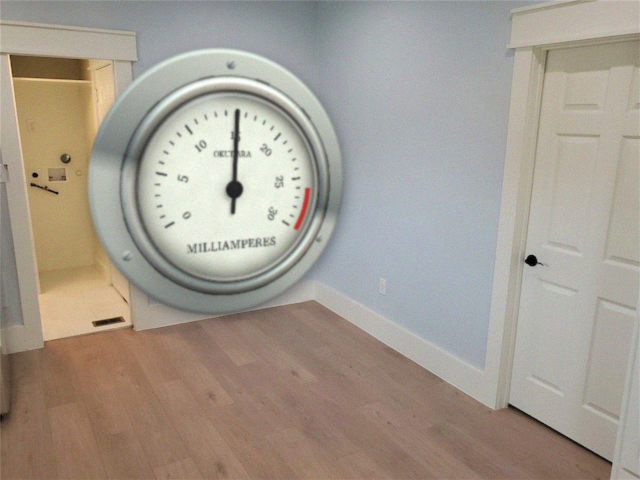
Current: mA 15
